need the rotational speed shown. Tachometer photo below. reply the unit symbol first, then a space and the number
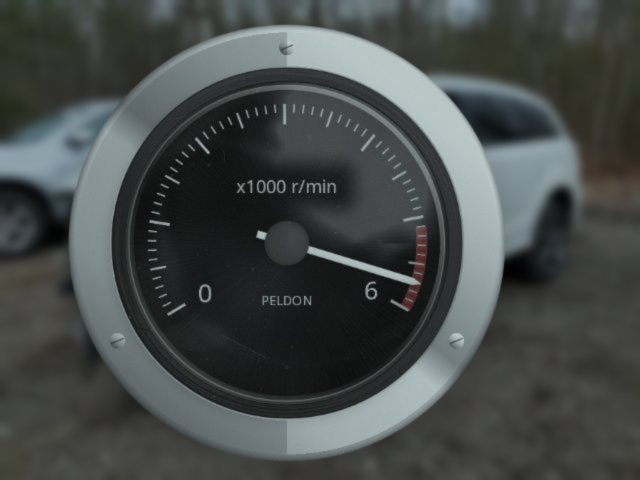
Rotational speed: rpm 5700
